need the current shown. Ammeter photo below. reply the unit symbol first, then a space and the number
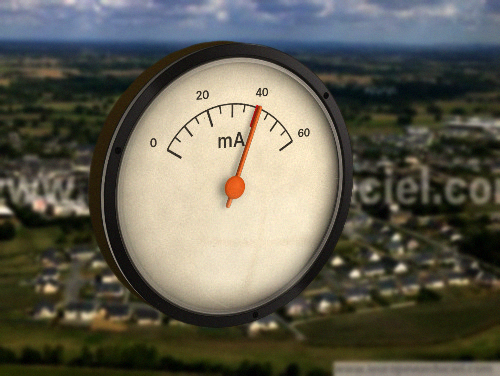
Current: mA 40
